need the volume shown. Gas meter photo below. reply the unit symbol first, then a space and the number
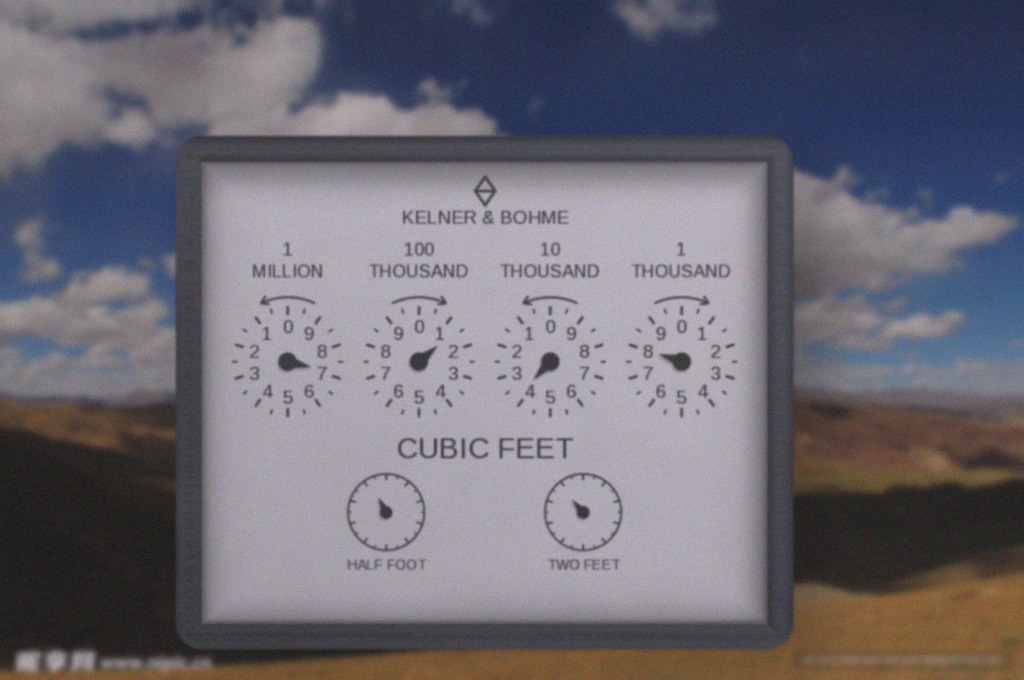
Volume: ft³ 713800
